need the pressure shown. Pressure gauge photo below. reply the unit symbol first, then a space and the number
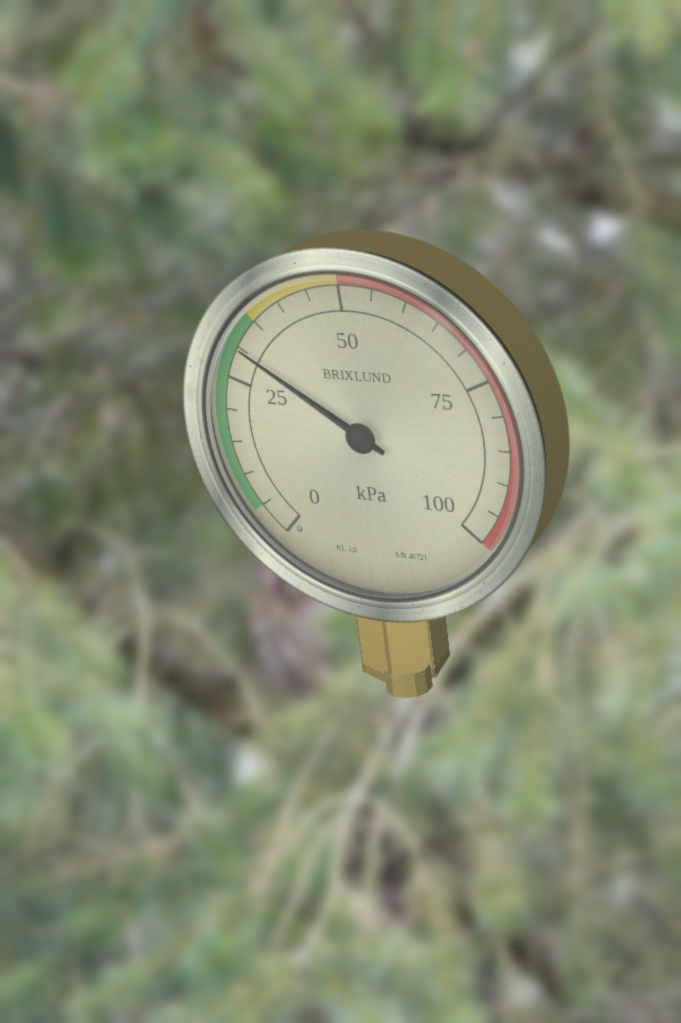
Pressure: kPa 30
